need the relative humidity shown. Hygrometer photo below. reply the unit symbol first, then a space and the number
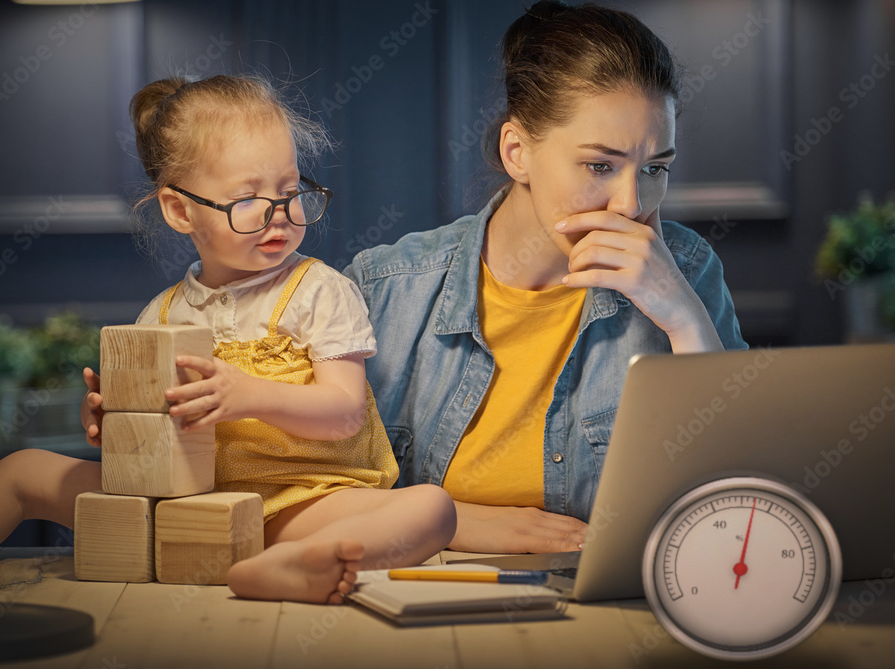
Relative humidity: % 54
